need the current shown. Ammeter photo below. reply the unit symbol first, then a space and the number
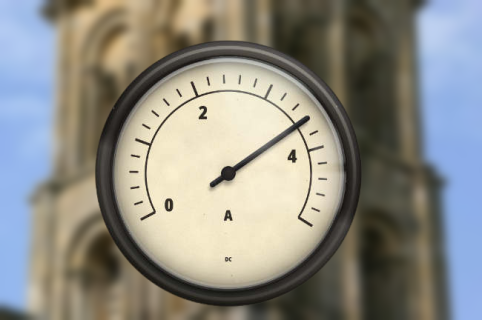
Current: A 3.6
